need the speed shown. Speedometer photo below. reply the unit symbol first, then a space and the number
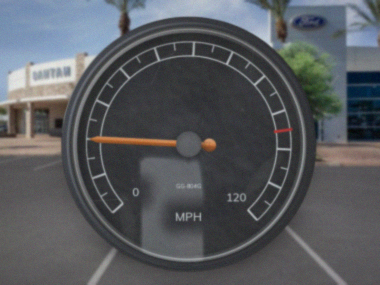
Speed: mph 20
